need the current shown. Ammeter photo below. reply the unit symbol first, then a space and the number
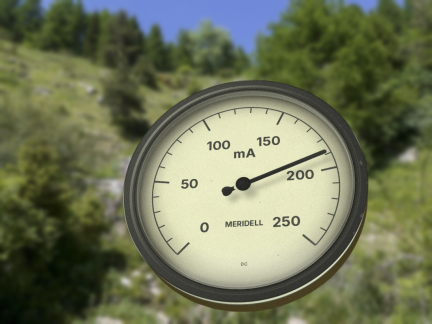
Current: mA 190
